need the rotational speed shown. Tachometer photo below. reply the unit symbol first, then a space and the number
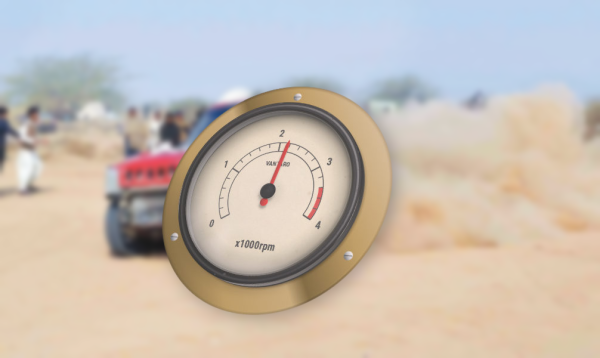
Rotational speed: rpm 2200
